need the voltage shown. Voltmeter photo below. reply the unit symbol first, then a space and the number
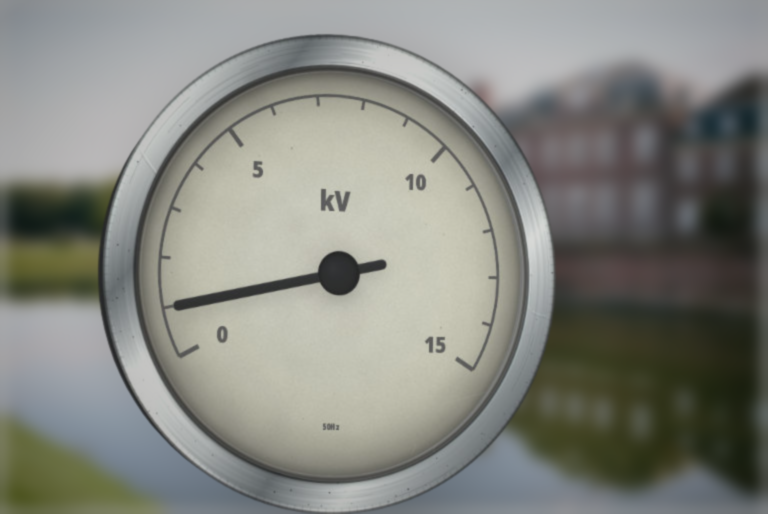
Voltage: kV 1
